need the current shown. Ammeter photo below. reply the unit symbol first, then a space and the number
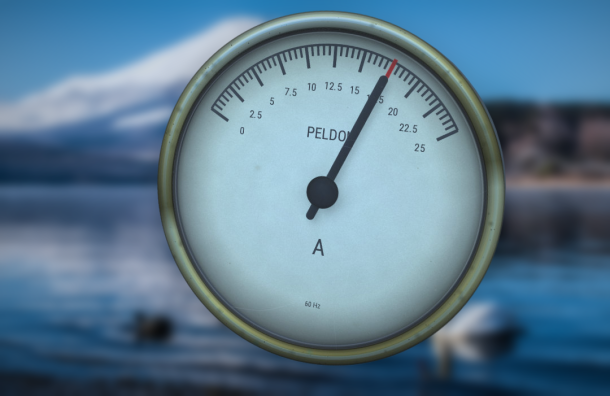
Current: A 17.5
